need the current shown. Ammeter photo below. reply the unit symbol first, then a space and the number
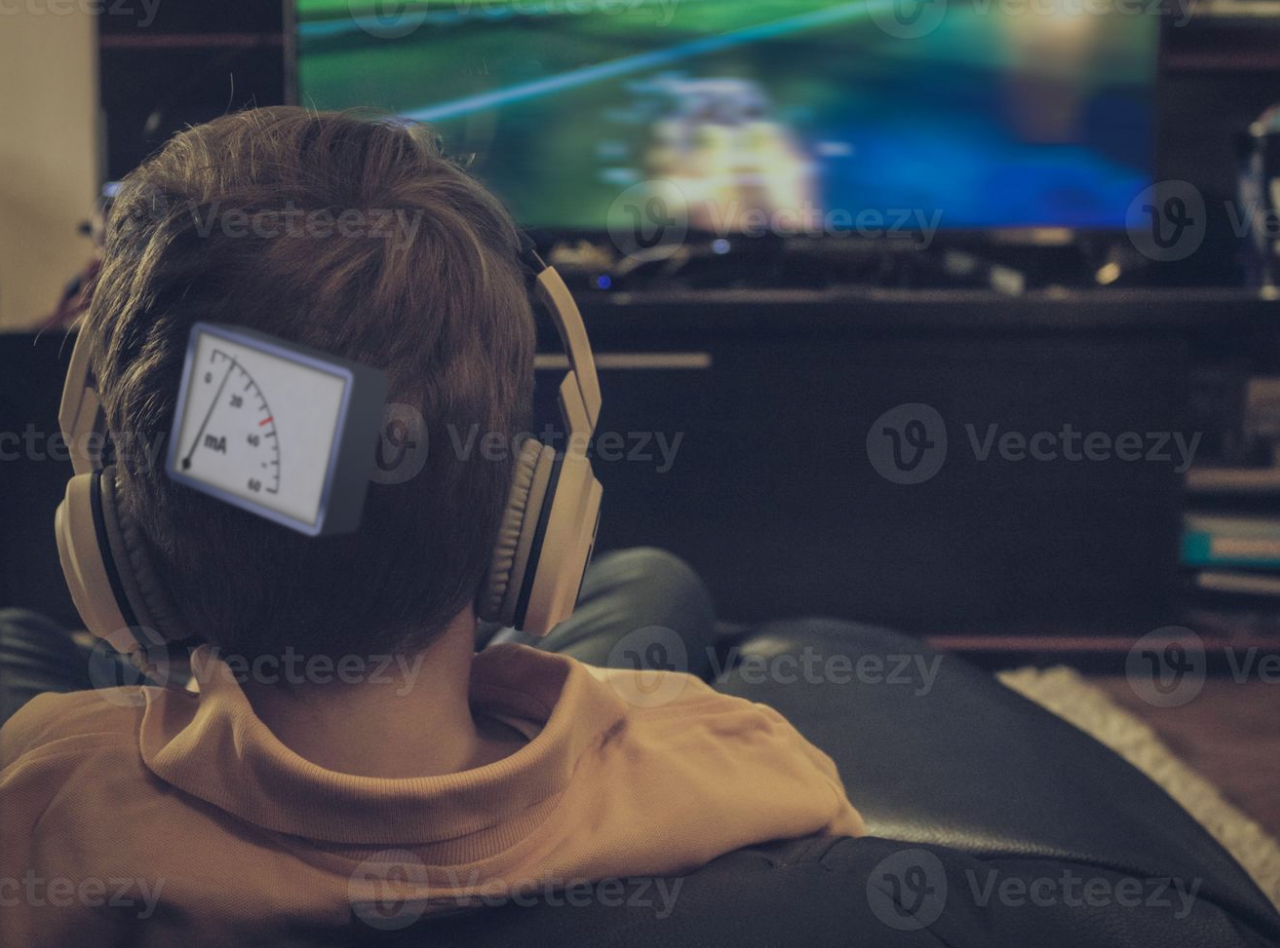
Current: mA 10
